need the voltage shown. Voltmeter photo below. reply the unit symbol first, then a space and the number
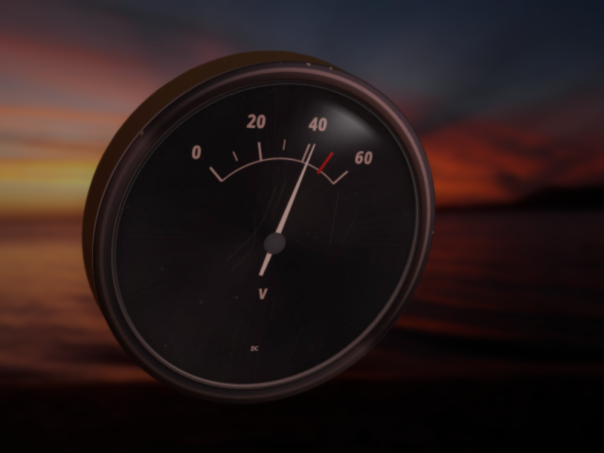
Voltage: V 40
